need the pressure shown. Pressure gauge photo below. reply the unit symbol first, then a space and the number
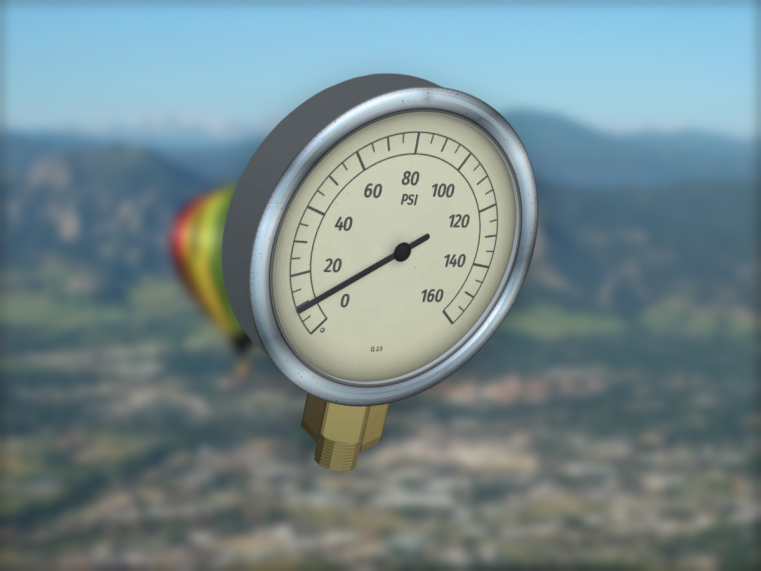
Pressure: psi 10
